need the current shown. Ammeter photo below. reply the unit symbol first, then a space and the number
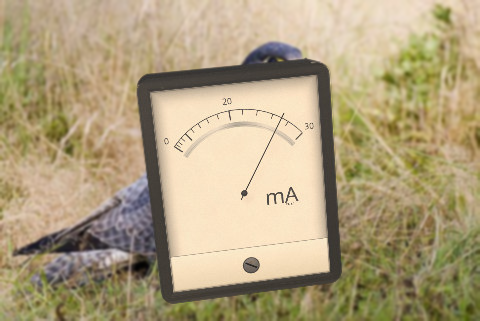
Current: mA 27
